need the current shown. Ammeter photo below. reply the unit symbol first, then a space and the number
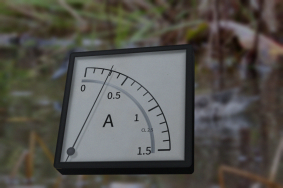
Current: A 0.3
